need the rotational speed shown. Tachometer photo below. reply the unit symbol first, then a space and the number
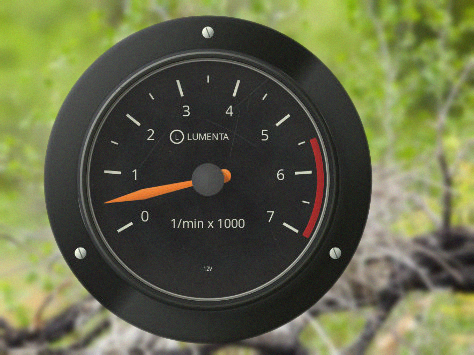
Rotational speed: rpm 500
